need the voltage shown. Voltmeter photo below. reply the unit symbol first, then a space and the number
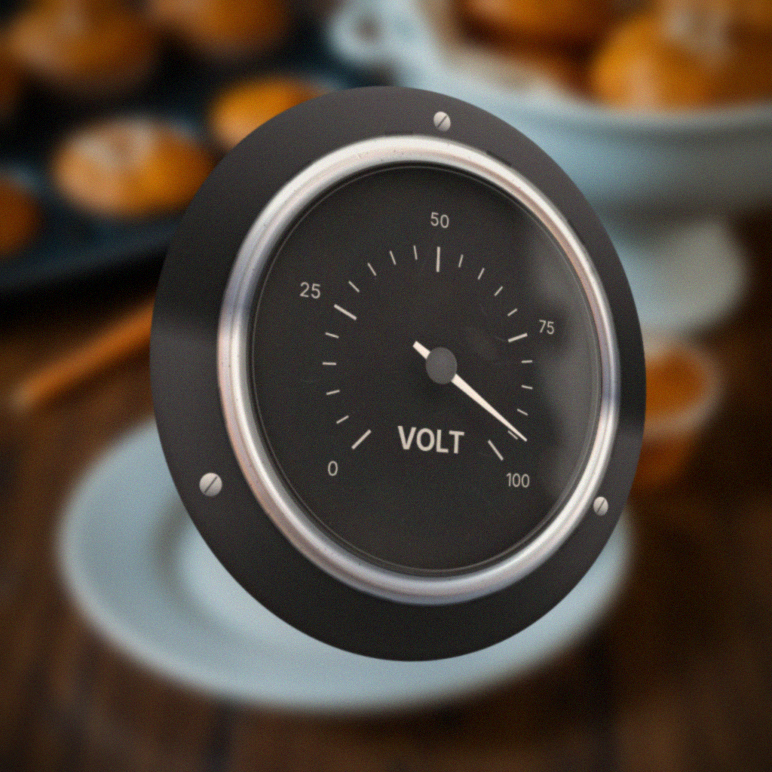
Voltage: V 95
